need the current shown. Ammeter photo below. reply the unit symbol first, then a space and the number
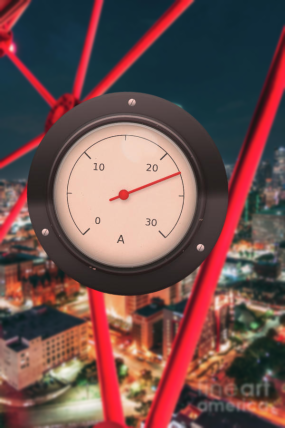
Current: A 22.5
